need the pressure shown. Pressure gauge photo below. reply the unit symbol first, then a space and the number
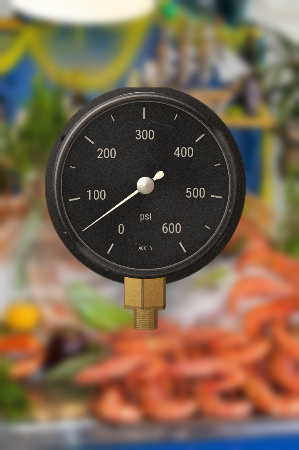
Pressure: psi 50
